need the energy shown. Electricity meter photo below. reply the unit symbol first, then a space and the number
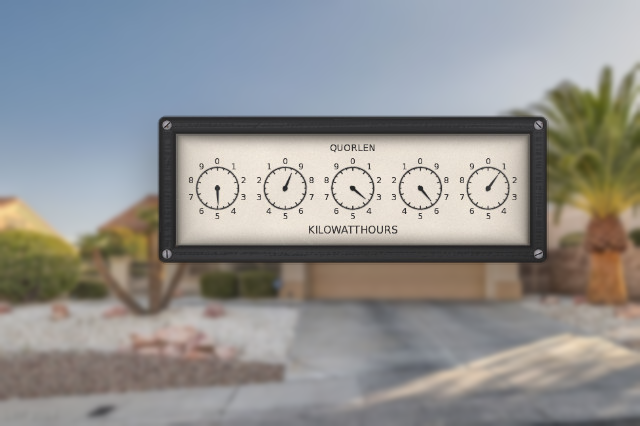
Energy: kWh 49361
